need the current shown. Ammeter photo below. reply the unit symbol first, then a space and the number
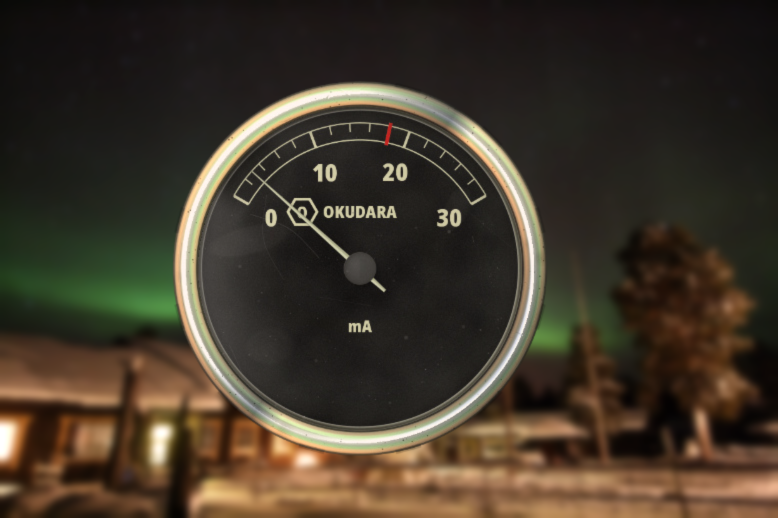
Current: mA 3
